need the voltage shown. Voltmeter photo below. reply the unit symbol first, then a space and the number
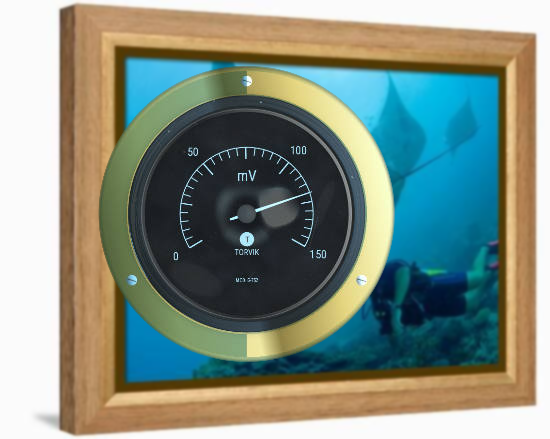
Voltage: mV 120
